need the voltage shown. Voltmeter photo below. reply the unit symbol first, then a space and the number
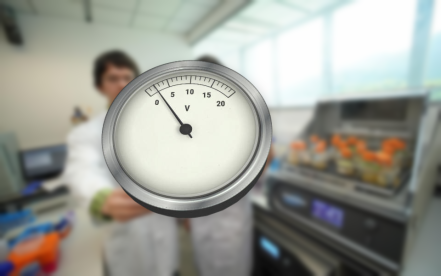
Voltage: V 2
